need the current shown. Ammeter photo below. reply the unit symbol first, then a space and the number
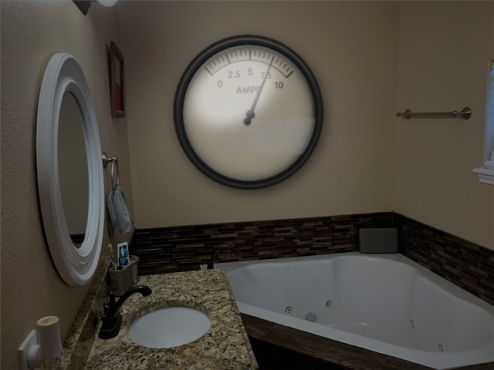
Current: A 7.5
